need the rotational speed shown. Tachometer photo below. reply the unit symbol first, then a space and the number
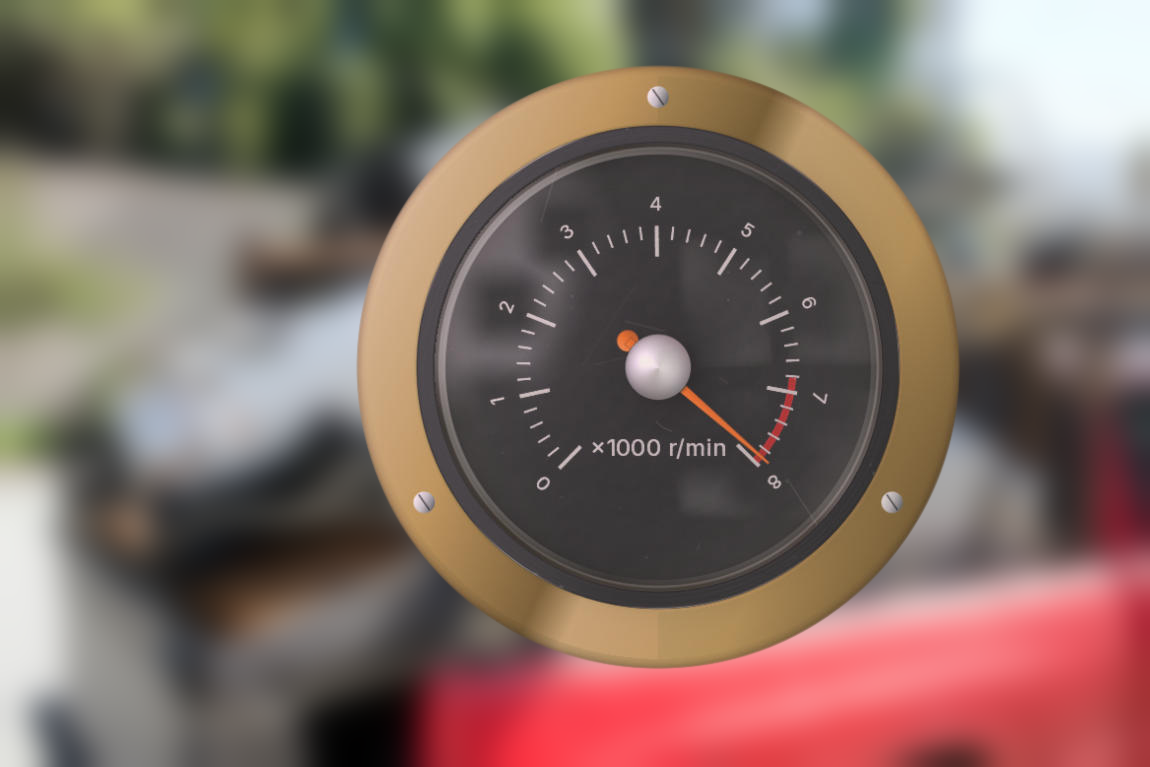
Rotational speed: rpm 7900
